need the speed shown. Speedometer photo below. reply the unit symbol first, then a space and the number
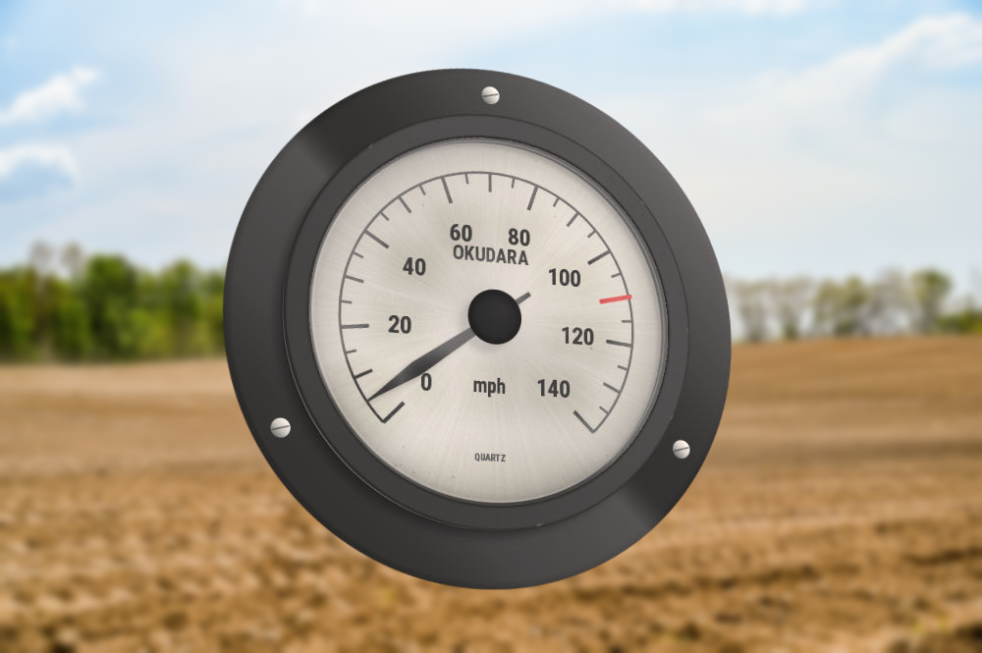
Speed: mph 5
